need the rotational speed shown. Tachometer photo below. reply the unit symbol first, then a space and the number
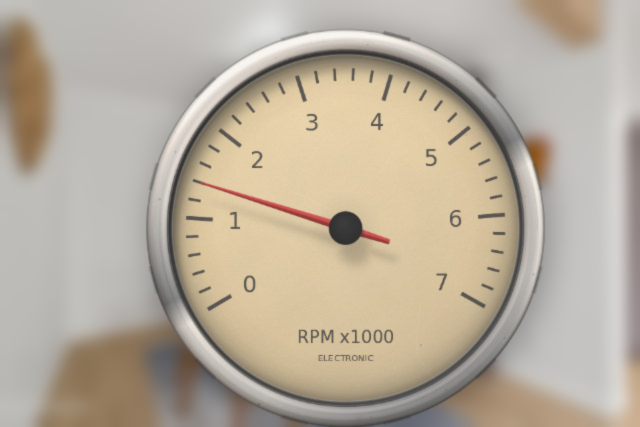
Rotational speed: rpm 1400
